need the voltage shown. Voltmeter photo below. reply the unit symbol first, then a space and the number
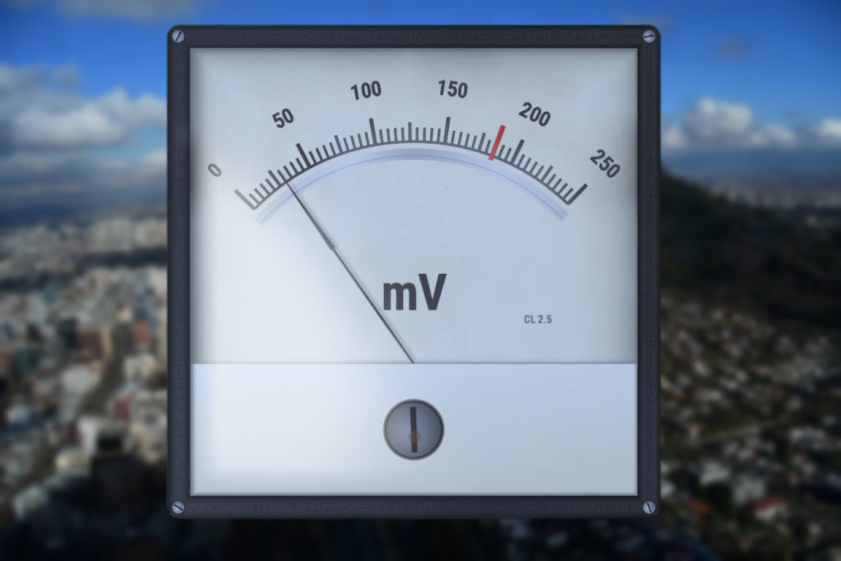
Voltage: mV 30
